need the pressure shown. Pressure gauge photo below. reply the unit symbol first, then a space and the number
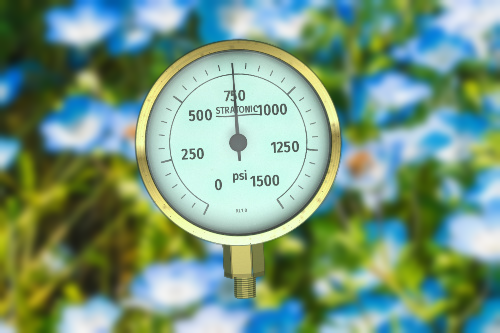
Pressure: psi 750
